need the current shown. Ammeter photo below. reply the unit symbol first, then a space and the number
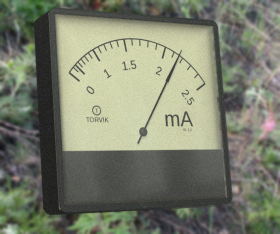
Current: mA 2.15
